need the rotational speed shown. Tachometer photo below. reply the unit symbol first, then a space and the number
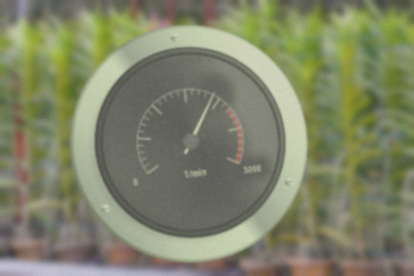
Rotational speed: rpm 1900
